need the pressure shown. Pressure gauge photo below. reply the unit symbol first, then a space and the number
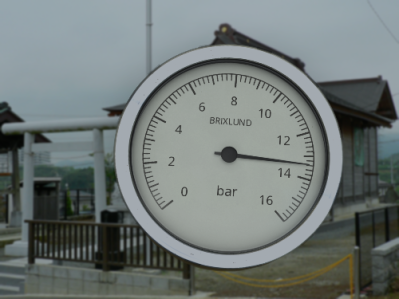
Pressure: bar 13.4
